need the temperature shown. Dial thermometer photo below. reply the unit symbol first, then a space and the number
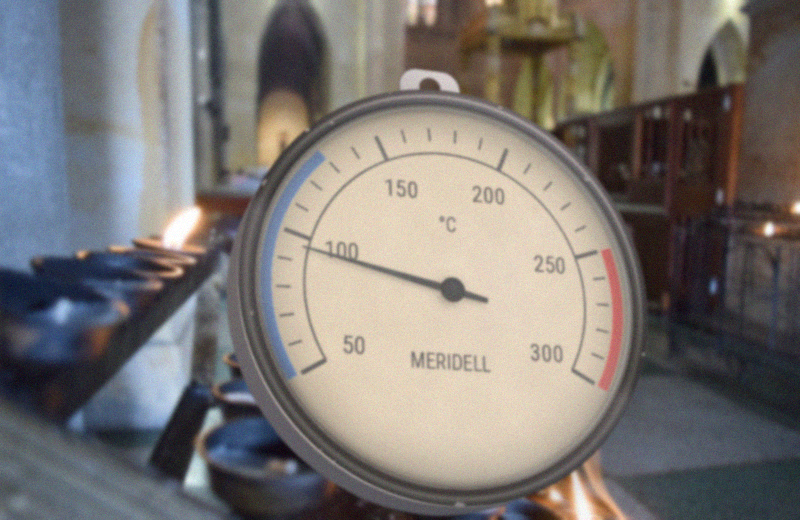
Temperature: °C 95
